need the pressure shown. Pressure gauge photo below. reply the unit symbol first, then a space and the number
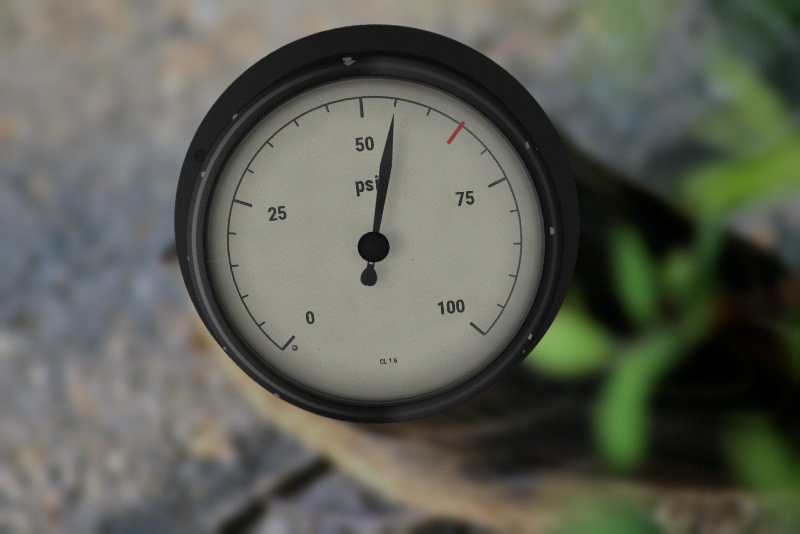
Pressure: psi 55
